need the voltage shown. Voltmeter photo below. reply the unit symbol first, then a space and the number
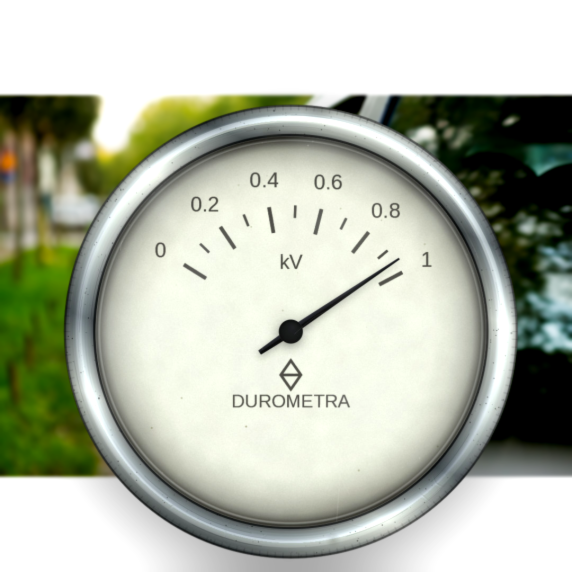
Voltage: kV 0.95
